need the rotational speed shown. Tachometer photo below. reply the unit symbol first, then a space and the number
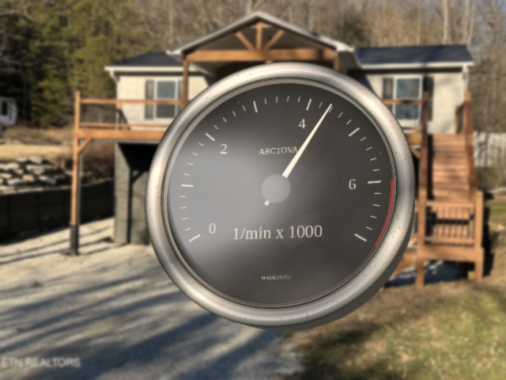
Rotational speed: rpm 4400
